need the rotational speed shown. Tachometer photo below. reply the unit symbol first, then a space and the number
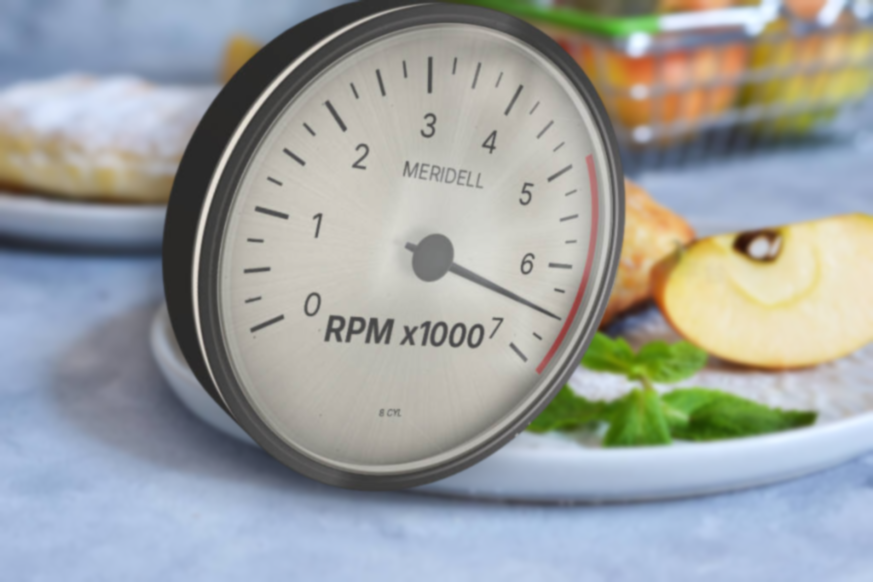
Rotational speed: rpm 6500
